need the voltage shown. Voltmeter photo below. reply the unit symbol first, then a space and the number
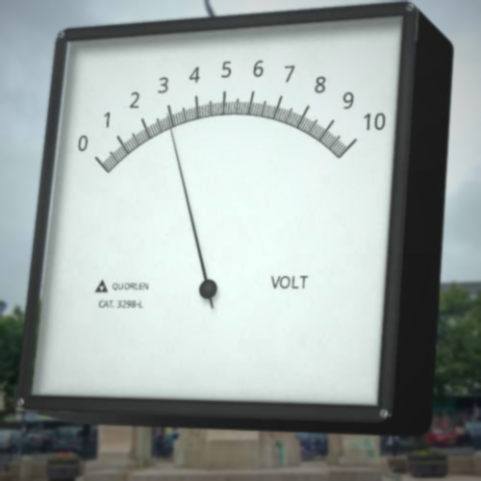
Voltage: V 3
